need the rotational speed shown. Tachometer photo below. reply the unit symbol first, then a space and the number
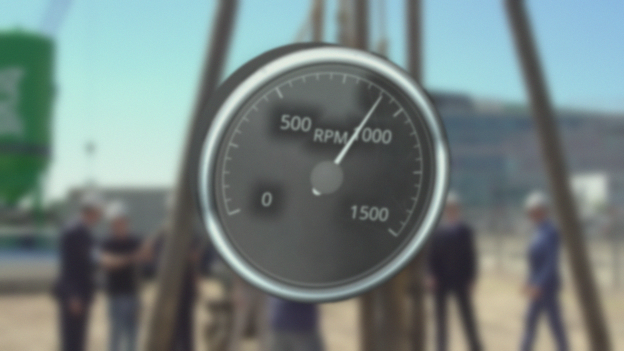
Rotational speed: rpm 900
